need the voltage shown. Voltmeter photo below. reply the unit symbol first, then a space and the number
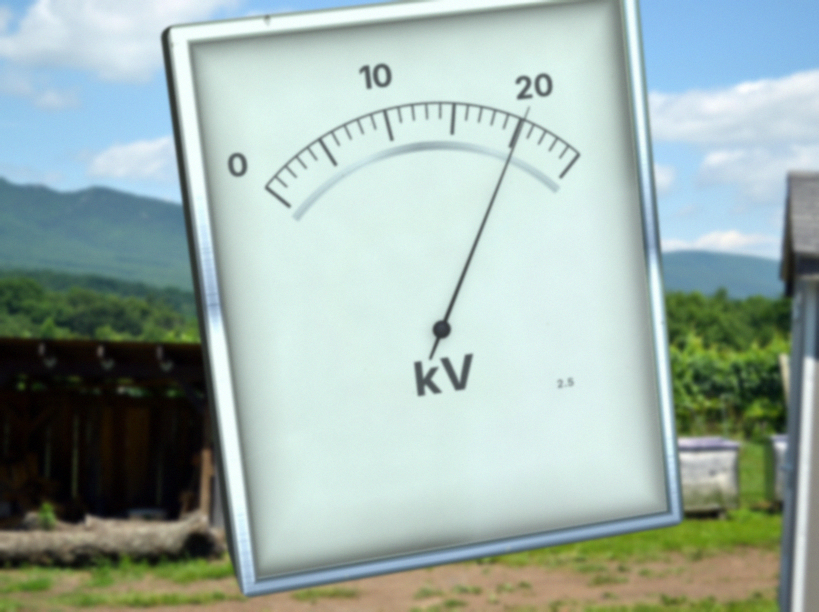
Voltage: kV 20
